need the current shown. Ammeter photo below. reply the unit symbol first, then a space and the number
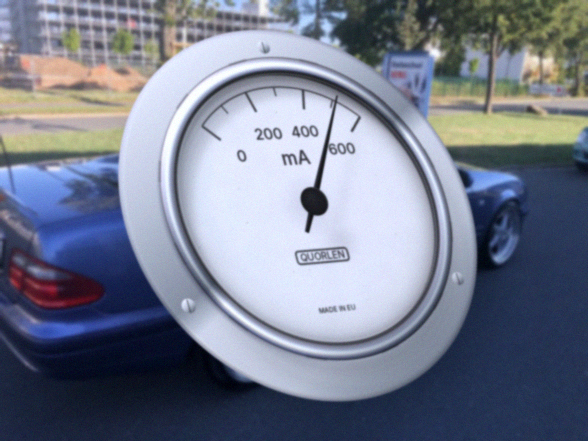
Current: mA 500
